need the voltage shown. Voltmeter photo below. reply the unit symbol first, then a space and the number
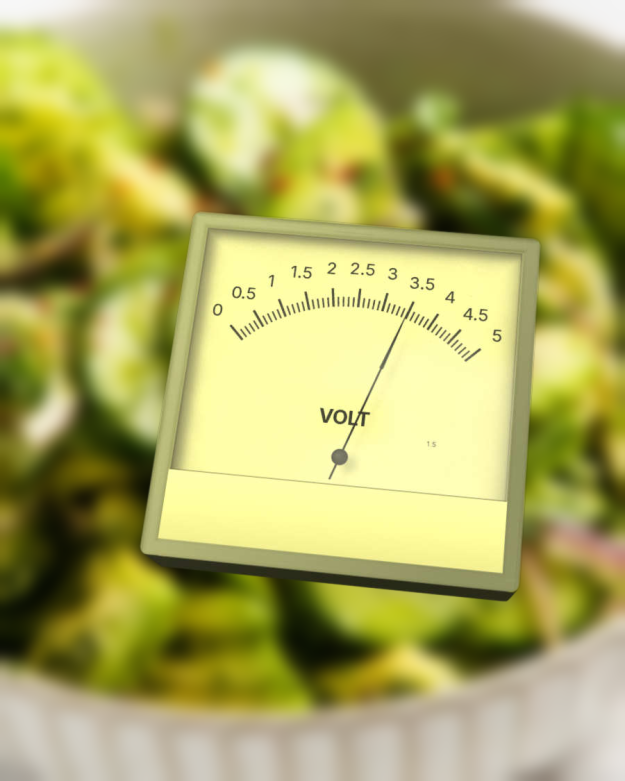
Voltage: V 3.5
